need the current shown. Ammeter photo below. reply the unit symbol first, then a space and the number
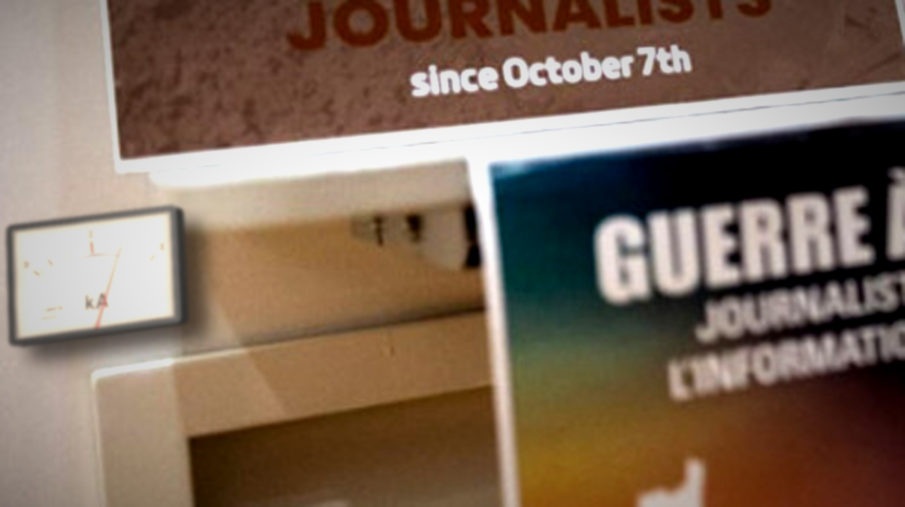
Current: kA 2.5
